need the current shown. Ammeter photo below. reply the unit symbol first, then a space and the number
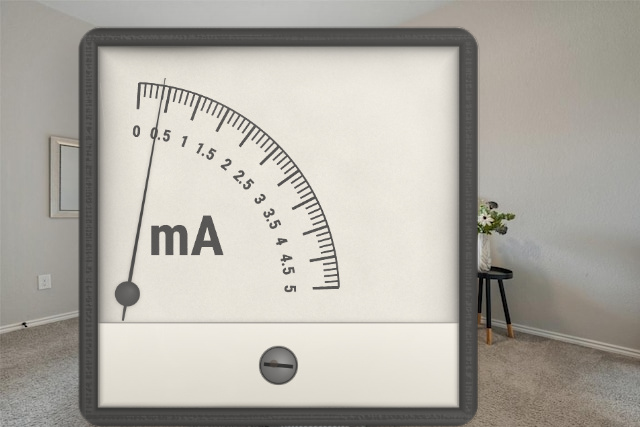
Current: mA 0.4
